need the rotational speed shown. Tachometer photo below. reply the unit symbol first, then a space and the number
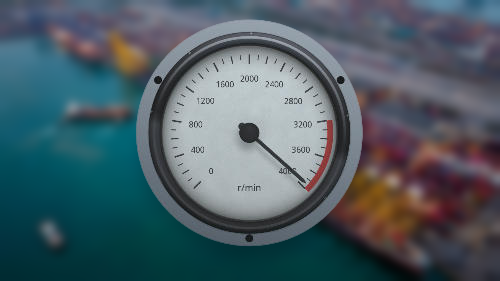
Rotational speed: rpm 3950
